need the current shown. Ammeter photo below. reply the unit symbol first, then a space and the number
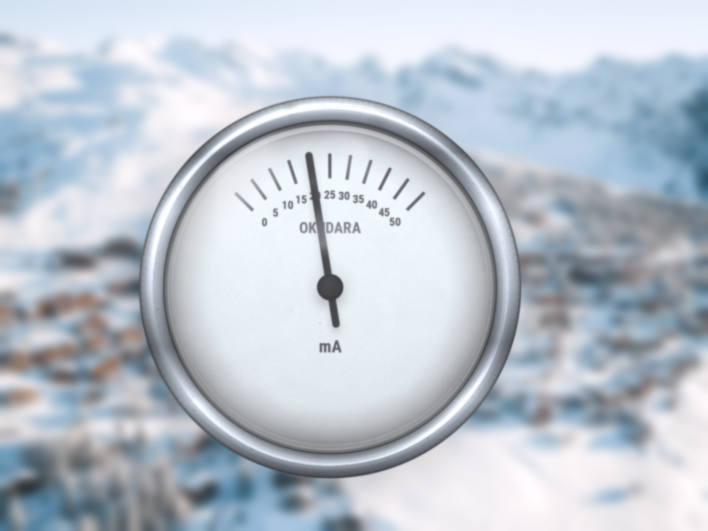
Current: mA 20
